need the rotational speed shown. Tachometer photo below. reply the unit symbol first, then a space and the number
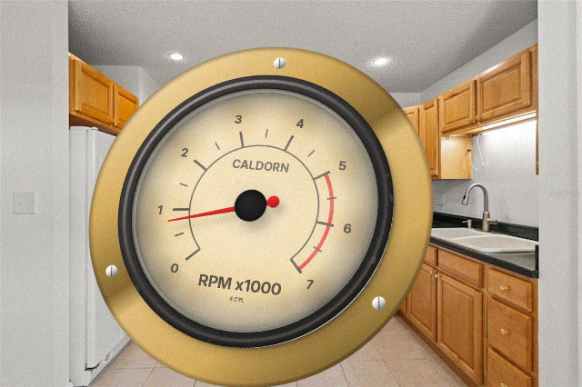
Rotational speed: rpm 750
